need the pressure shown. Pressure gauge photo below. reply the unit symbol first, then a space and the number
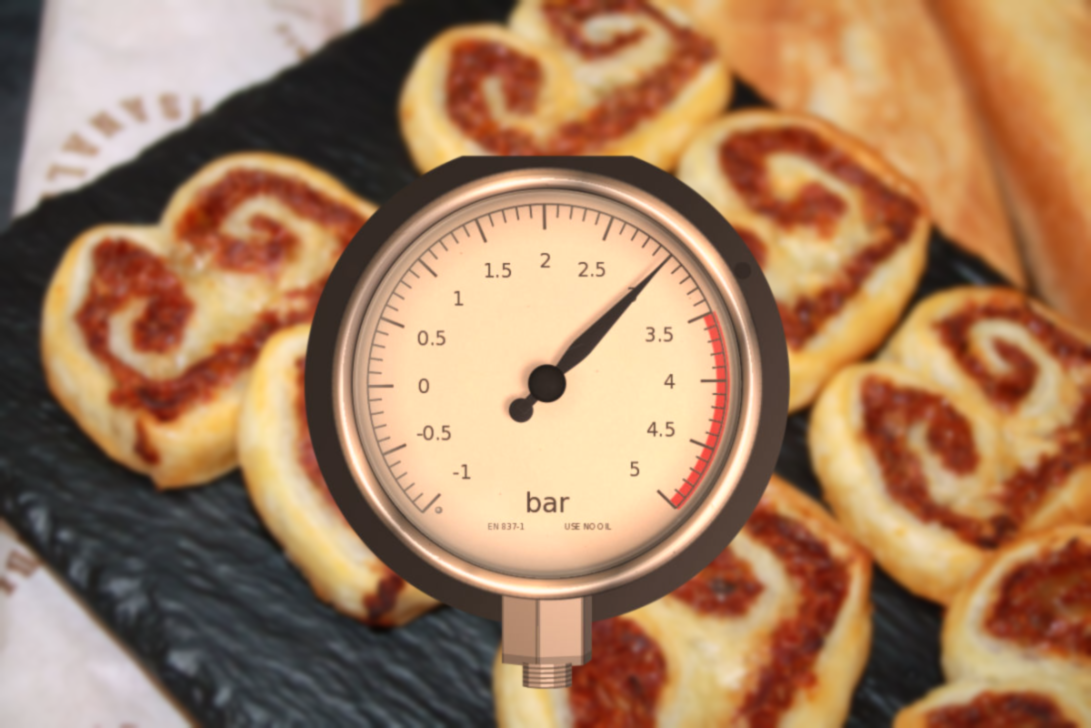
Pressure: bar 3
